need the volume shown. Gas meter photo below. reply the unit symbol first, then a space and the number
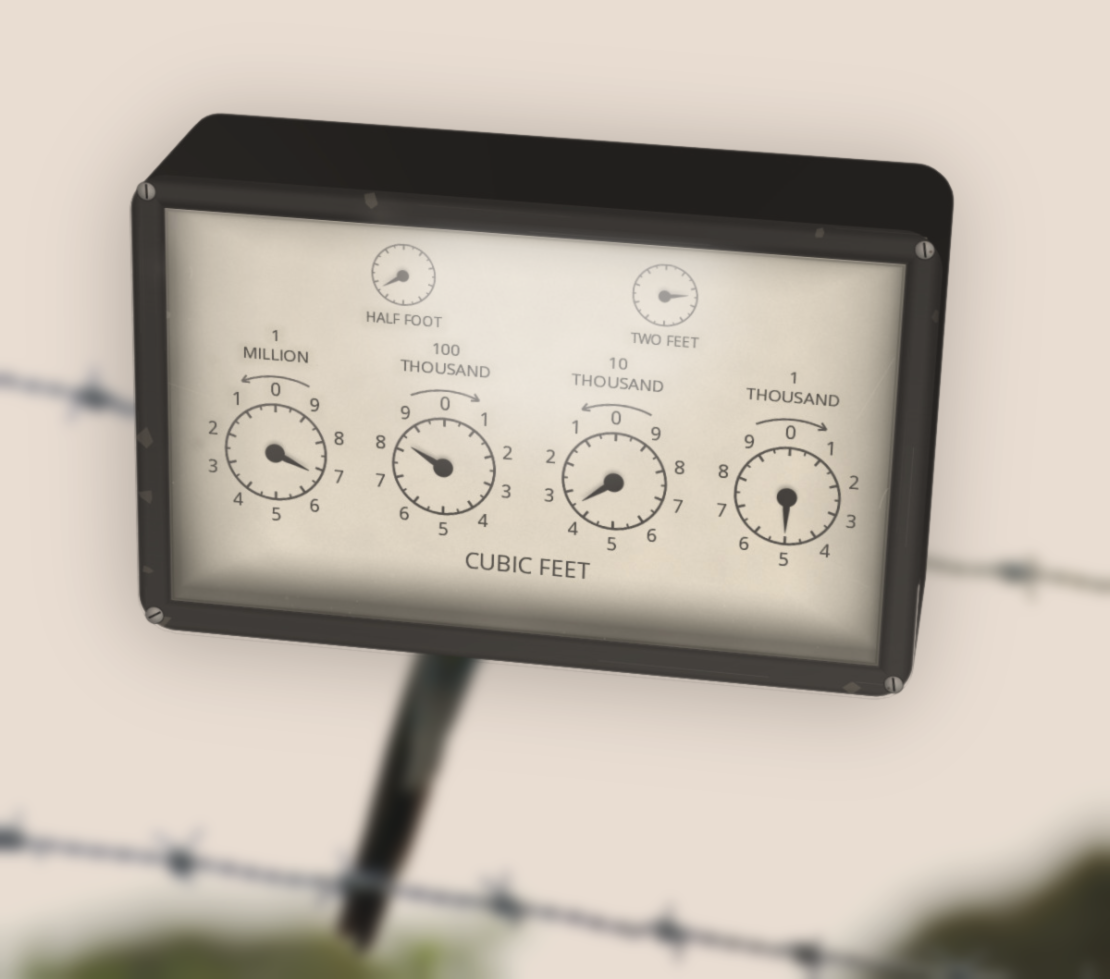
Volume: ft³ 683500
